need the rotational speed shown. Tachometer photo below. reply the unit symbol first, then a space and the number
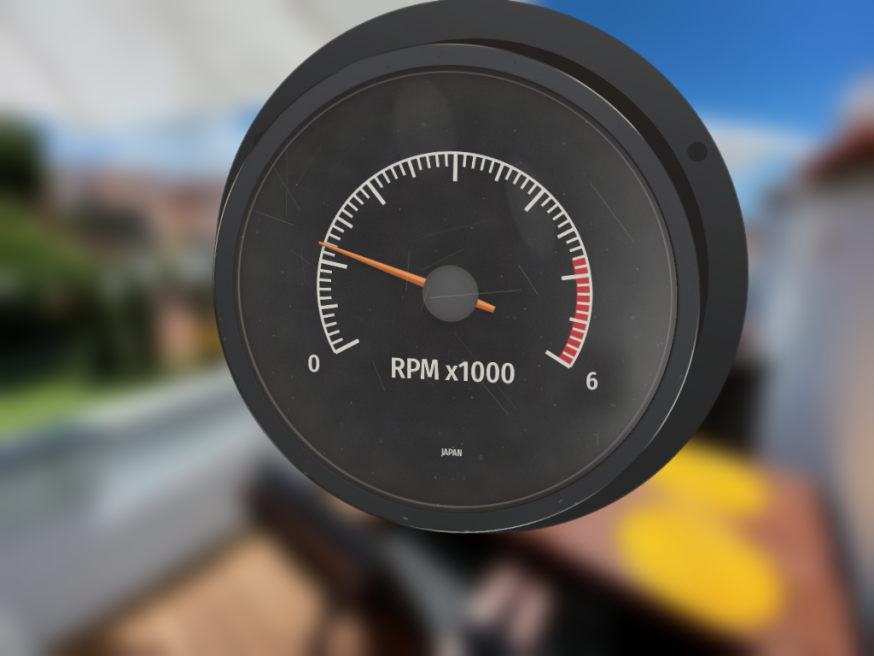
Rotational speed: rpm 1200
